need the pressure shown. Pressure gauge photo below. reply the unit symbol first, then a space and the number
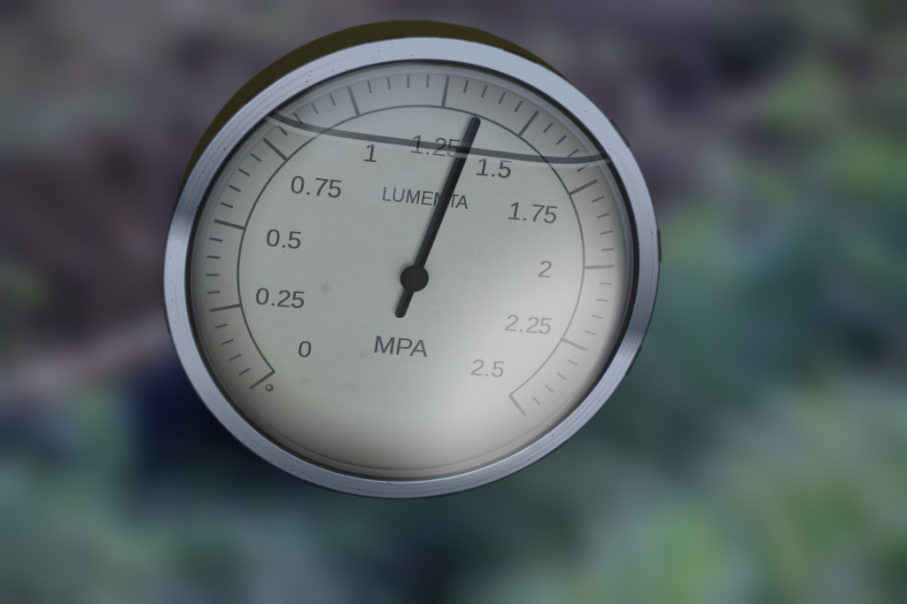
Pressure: MPa 1.35
